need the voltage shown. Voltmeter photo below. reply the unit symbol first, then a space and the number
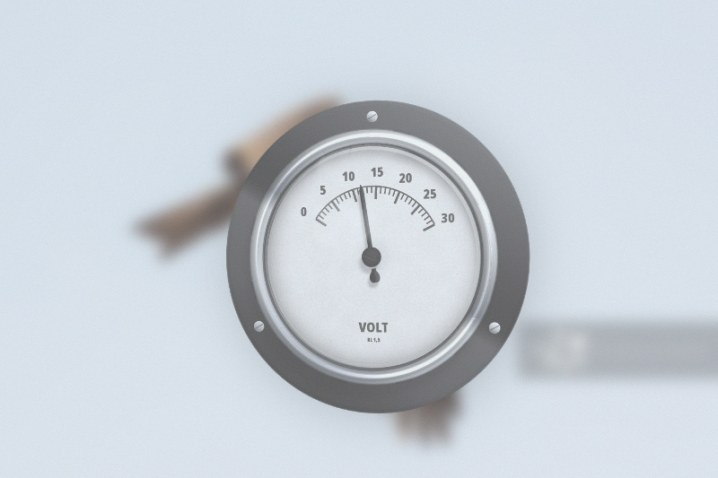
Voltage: V 12
